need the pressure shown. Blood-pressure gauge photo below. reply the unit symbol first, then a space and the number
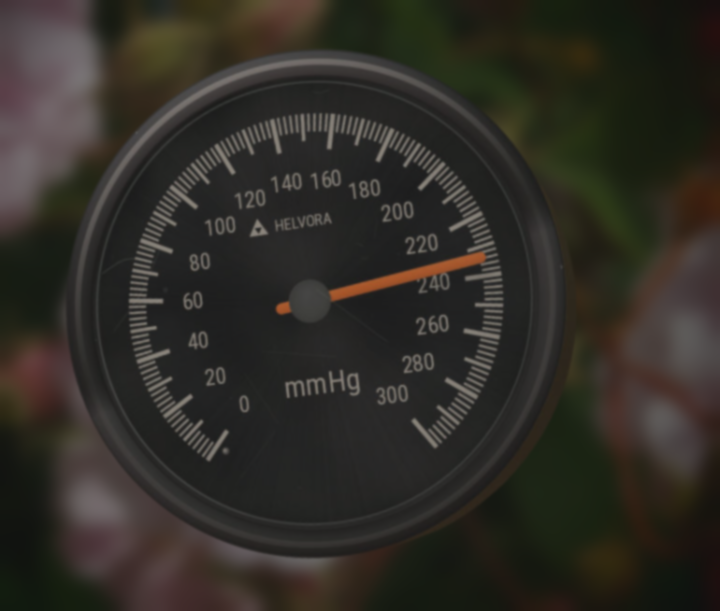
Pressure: mmHg 234
